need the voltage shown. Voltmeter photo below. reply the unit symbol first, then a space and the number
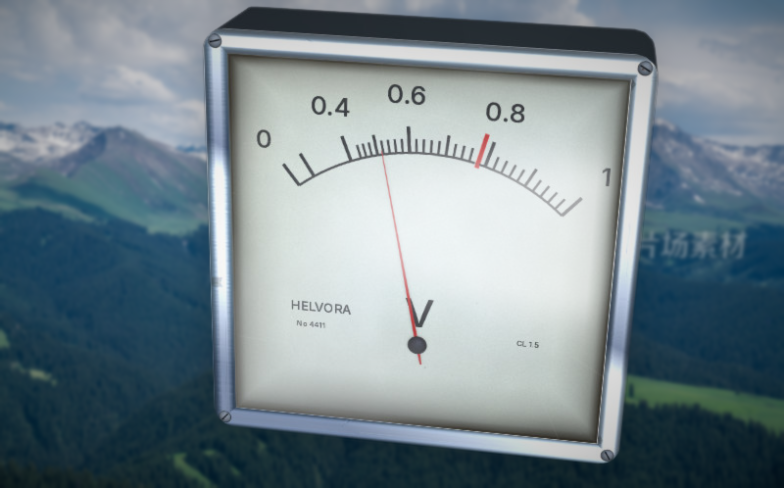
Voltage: V 0.52
